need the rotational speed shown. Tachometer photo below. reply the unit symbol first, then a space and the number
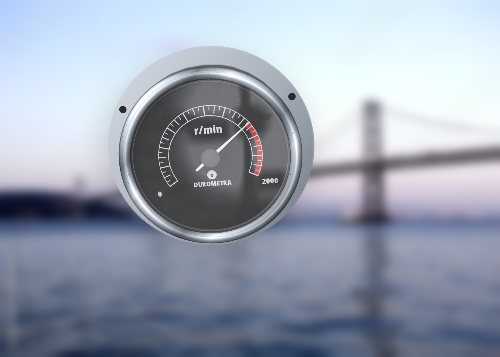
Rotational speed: rpm 1450
